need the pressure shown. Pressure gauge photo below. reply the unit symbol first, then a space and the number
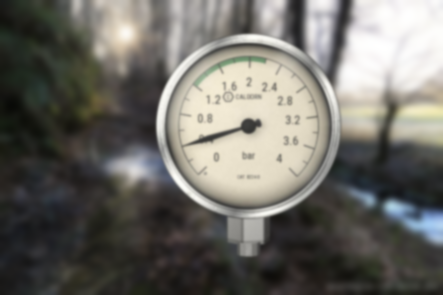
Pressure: bar 0.4
